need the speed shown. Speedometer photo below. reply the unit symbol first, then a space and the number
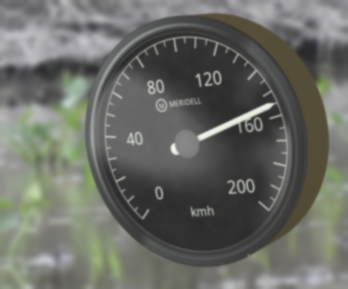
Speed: km/h 155
